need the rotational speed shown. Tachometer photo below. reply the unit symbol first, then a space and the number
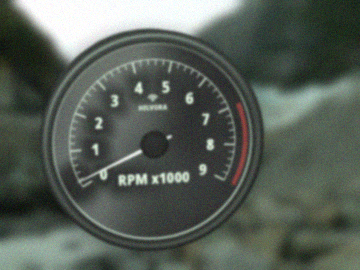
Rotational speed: rpm 200
